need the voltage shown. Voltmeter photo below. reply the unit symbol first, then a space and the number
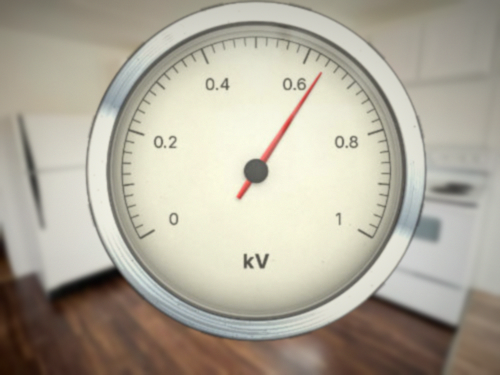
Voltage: kV 0.64
